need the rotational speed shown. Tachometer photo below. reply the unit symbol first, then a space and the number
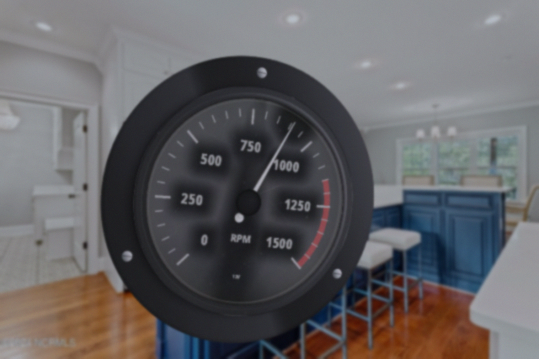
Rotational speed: rpm 900
